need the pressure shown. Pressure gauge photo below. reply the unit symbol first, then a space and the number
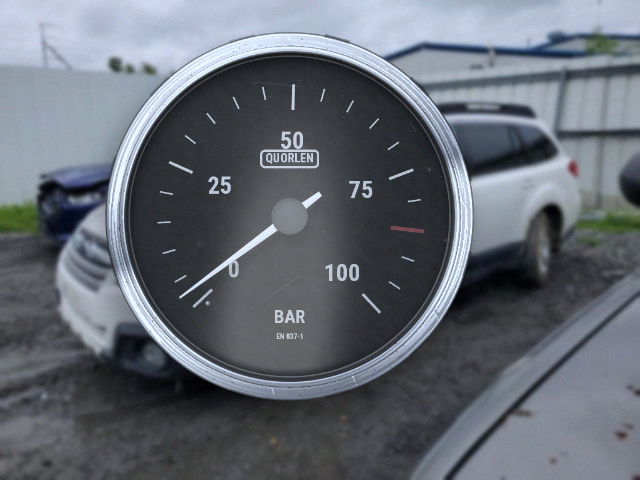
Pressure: bar 2.5
